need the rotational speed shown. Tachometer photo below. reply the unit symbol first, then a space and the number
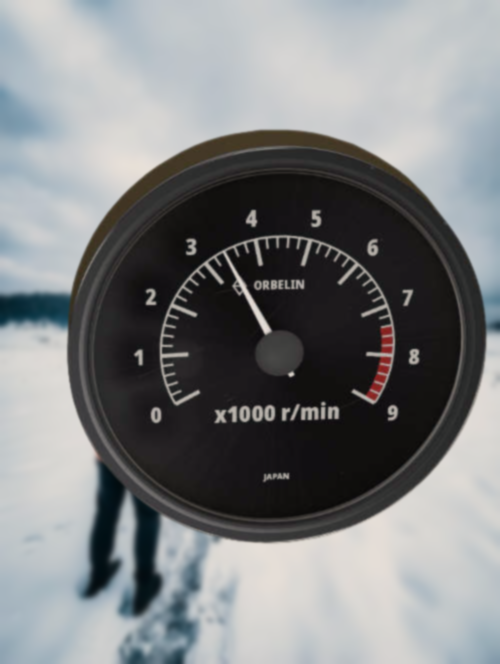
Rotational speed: rpm 3400
